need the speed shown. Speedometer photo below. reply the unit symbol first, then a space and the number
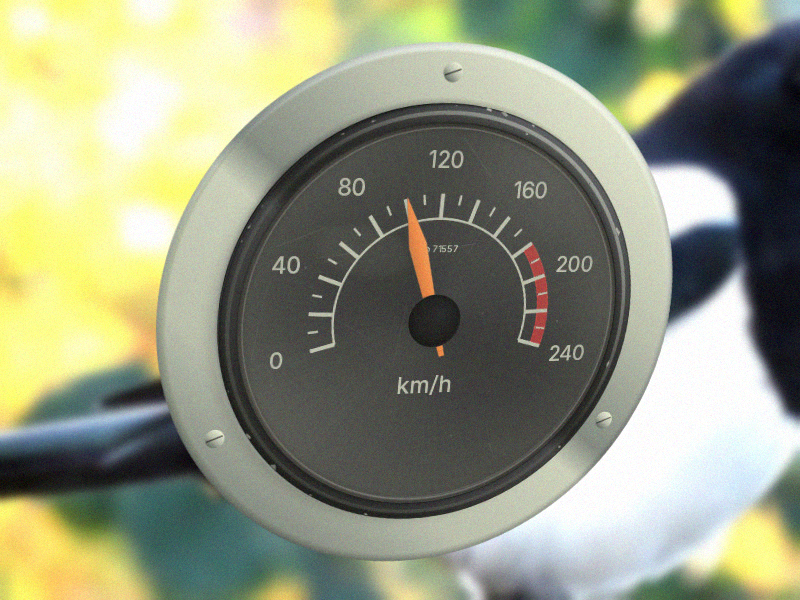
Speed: km/h 100
